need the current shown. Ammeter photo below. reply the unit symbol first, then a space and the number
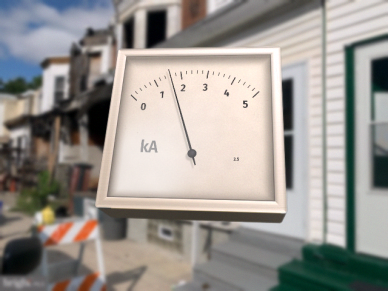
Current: kA 1.6
